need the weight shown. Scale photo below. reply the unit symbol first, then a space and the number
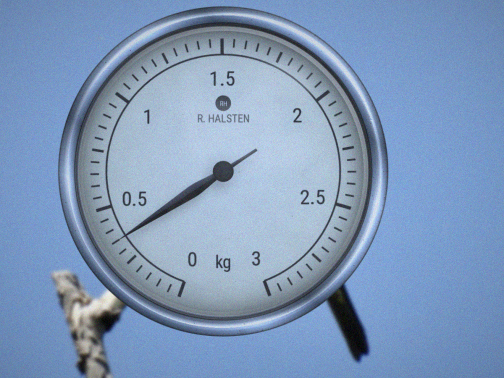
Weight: kg 0.35
